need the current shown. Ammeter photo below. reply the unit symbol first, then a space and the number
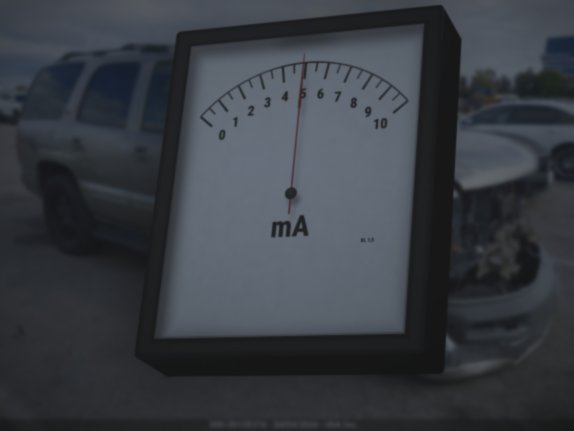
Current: mA 5
